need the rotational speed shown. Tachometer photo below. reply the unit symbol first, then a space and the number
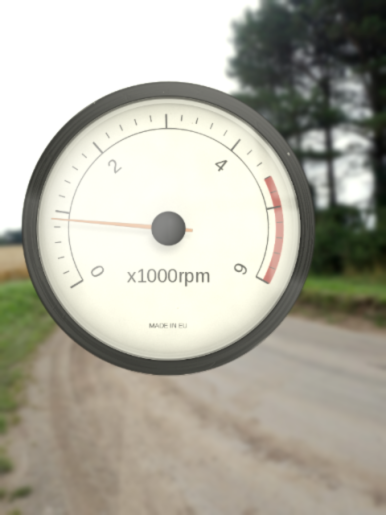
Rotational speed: rpm 900
